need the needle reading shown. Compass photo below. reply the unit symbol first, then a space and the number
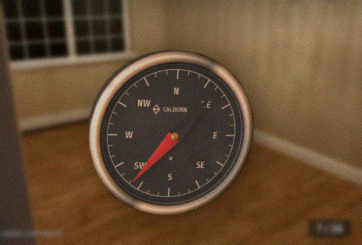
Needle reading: ° 220
